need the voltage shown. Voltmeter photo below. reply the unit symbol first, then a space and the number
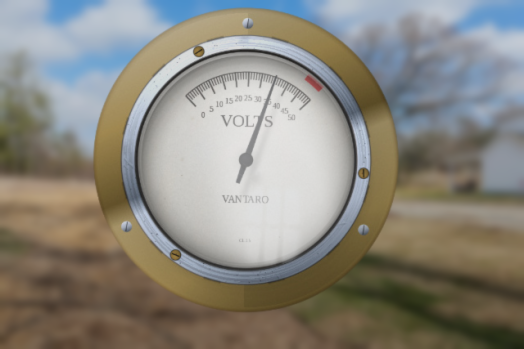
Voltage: V 35
